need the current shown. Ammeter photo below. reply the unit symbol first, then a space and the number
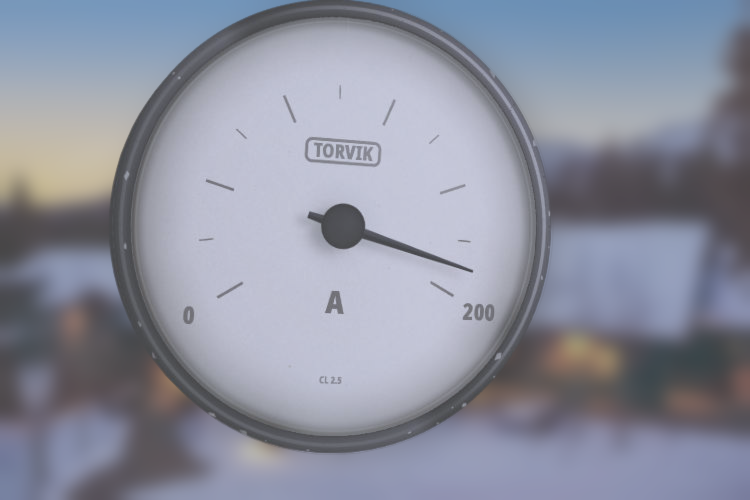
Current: A 190
